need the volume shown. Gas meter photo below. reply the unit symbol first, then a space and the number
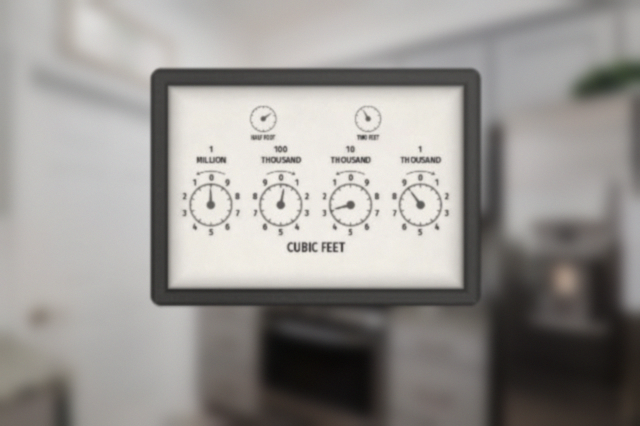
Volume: ft³ 2900
